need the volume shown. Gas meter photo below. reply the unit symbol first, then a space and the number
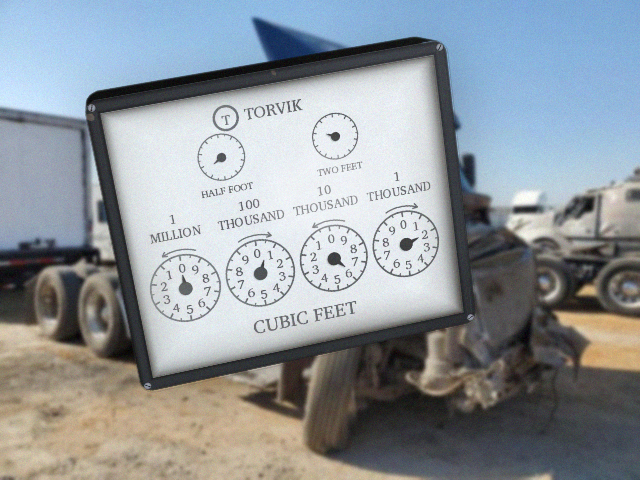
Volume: ft³ 6200
